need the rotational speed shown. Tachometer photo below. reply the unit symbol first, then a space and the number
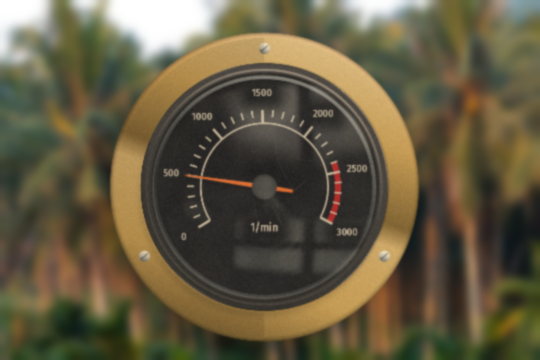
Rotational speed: rpm 500
